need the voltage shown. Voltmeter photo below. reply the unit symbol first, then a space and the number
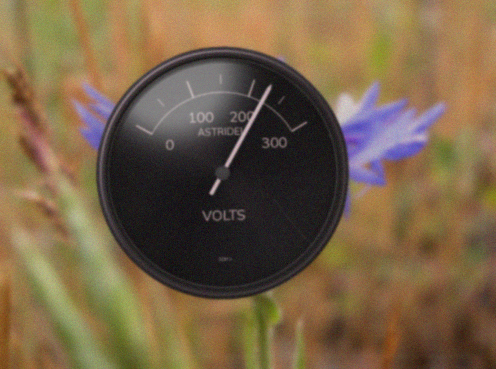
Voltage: V 225
